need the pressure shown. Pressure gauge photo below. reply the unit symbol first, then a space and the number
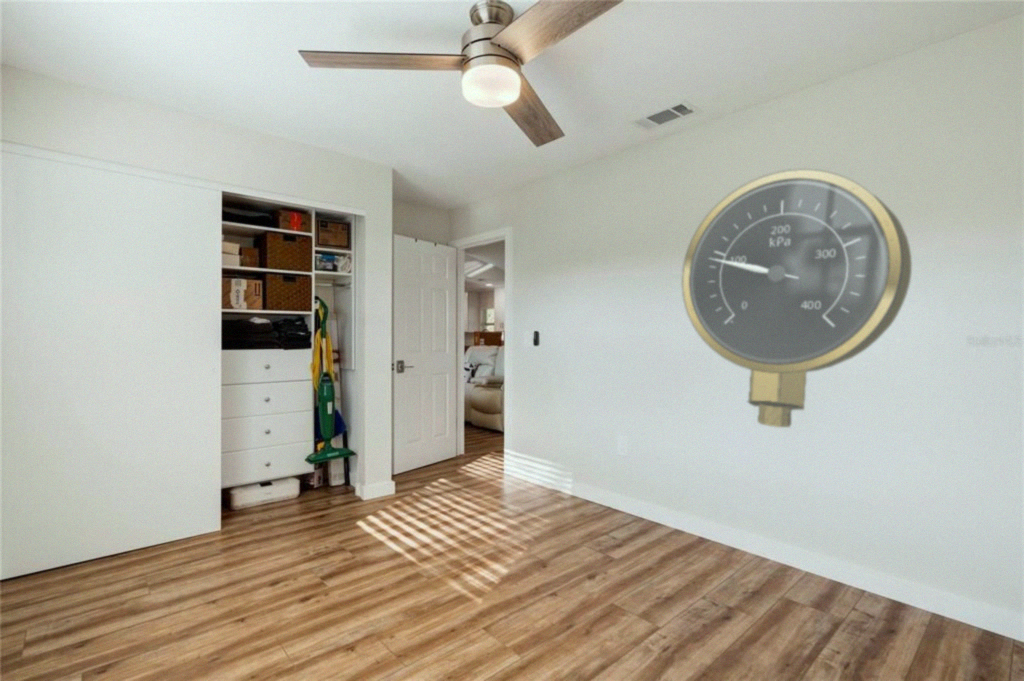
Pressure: kPa 90
